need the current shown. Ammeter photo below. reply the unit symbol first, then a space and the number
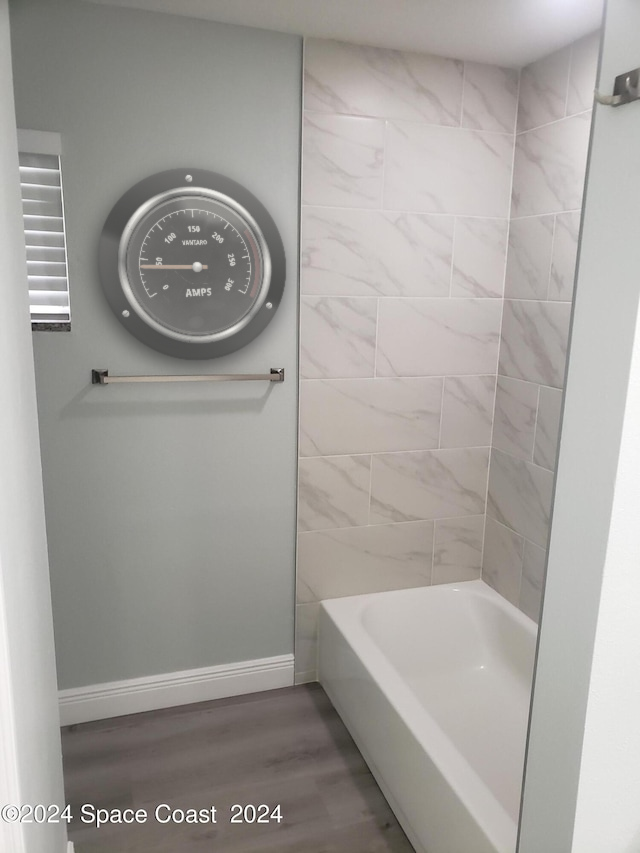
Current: A 40
